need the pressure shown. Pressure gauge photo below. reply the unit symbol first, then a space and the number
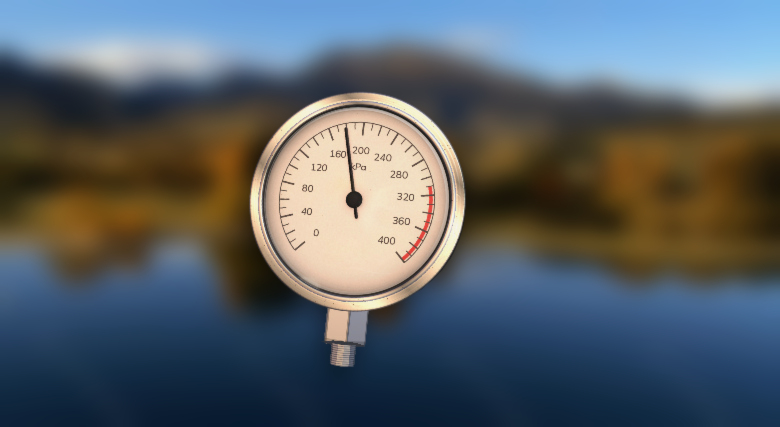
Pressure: kPa 180
